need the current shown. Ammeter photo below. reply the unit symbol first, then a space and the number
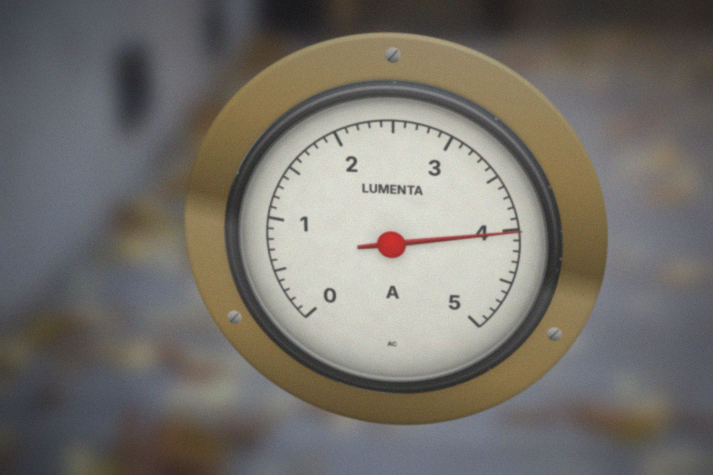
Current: A 4
